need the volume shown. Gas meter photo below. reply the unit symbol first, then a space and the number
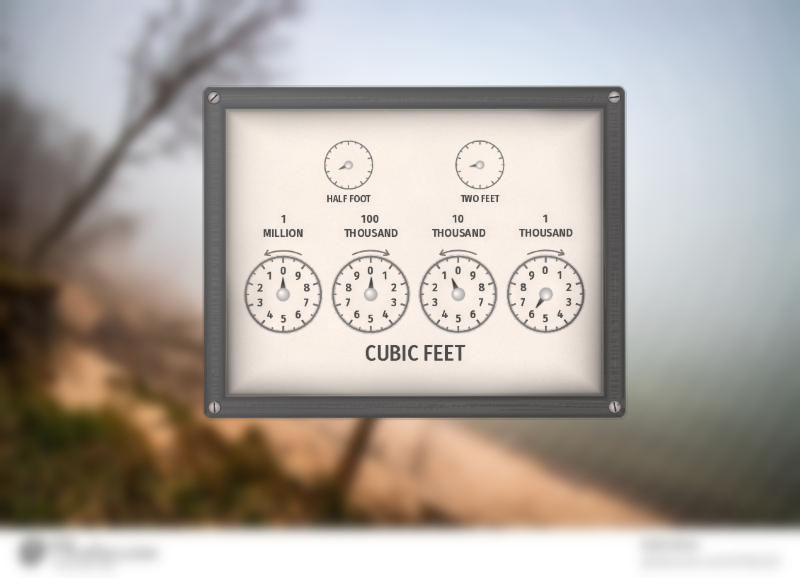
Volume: ft³ 600
